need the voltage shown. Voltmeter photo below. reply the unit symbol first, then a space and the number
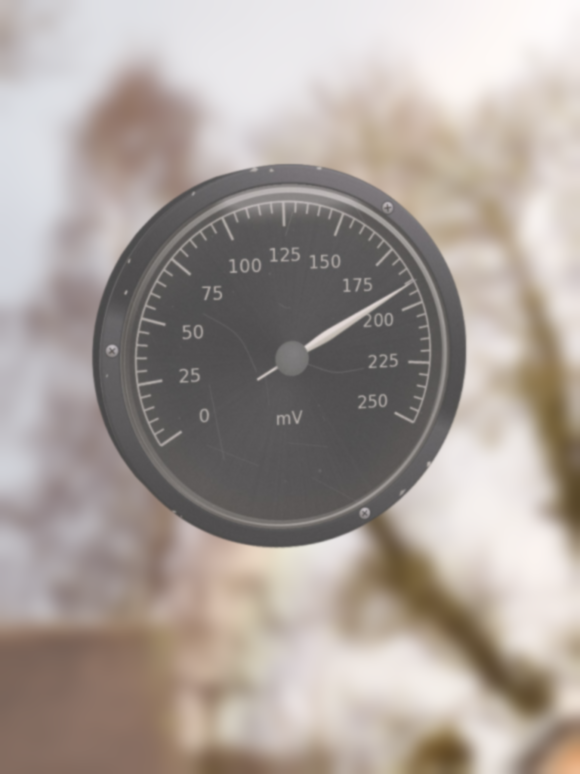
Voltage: mV 190
